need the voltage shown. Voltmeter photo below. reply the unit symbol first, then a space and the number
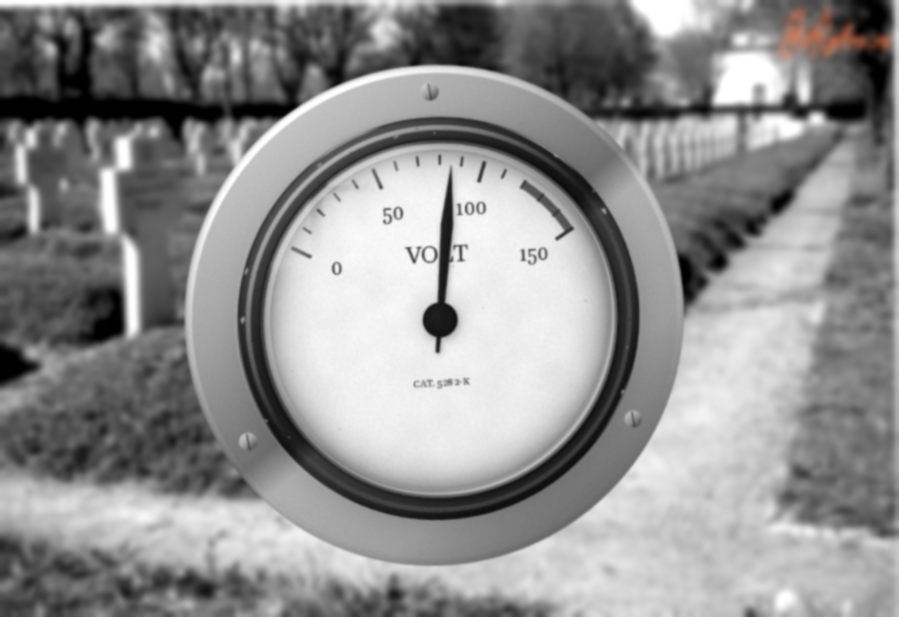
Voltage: V 85
